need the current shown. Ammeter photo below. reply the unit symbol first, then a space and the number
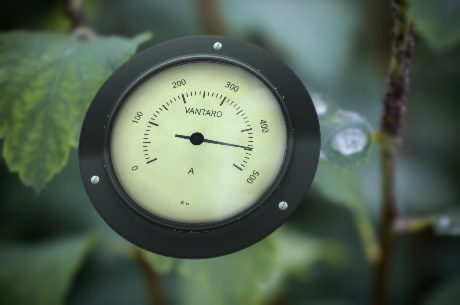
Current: A 450
